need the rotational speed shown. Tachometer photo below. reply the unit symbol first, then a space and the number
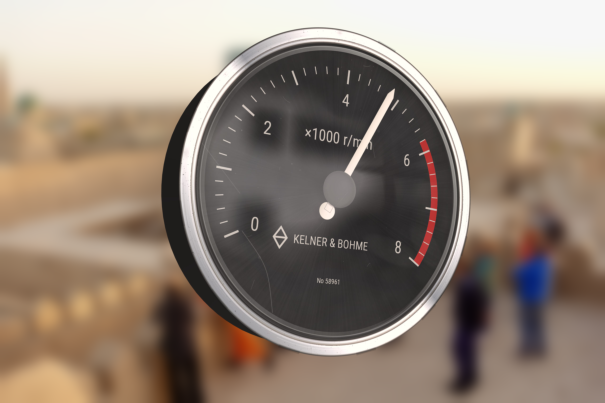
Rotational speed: rpm 4800
